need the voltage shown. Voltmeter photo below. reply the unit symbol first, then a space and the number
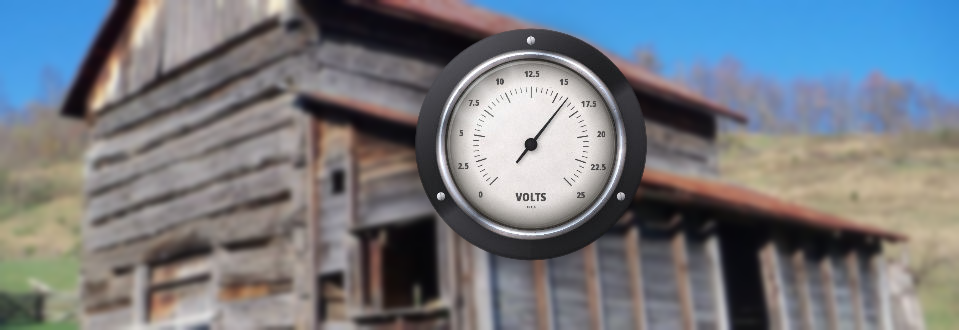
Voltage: V 16
